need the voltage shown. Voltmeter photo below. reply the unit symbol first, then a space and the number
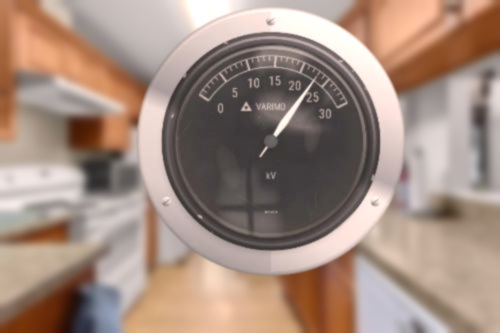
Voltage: kV 23
